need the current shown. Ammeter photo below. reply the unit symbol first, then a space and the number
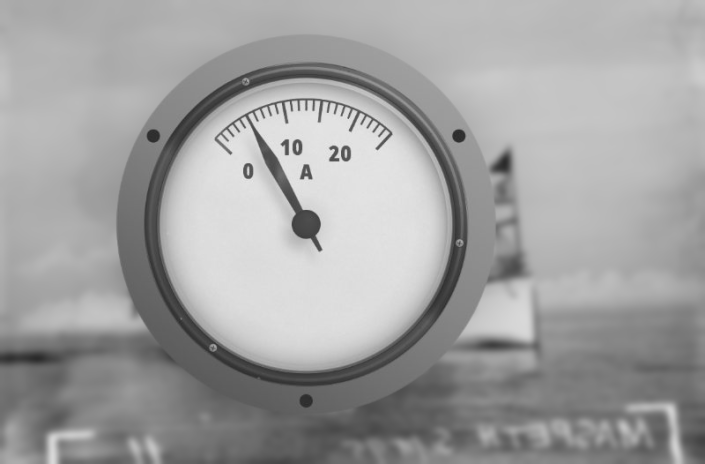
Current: A 5
